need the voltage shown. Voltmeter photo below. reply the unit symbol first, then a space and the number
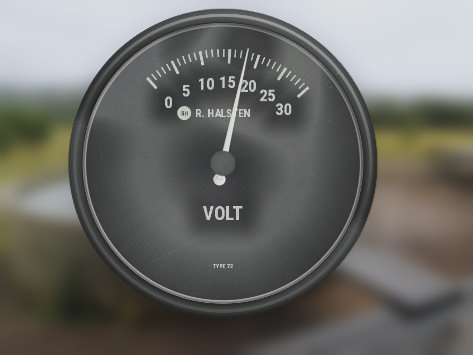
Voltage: V 18
